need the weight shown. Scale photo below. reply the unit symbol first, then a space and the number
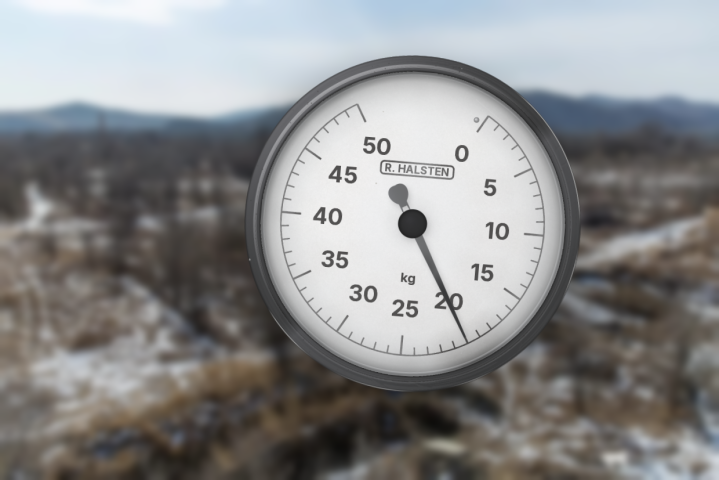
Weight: kg 20
